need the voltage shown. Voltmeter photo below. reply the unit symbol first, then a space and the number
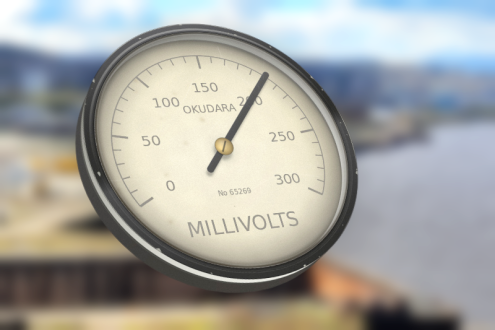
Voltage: mV 200
